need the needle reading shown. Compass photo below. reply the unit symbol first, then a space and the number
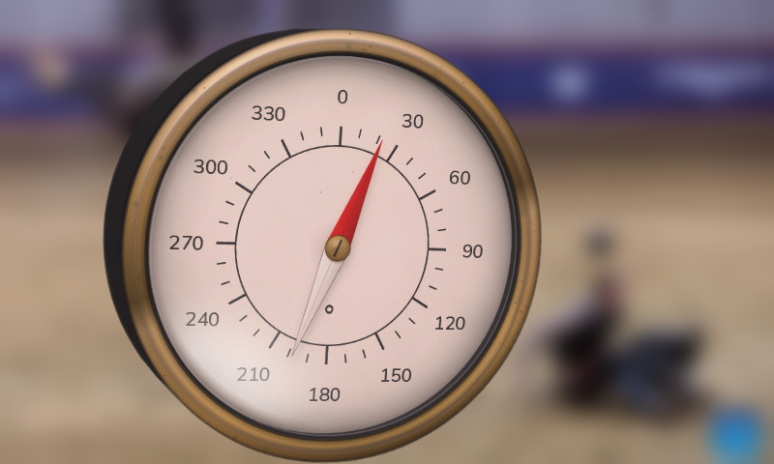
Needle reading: ° 20
